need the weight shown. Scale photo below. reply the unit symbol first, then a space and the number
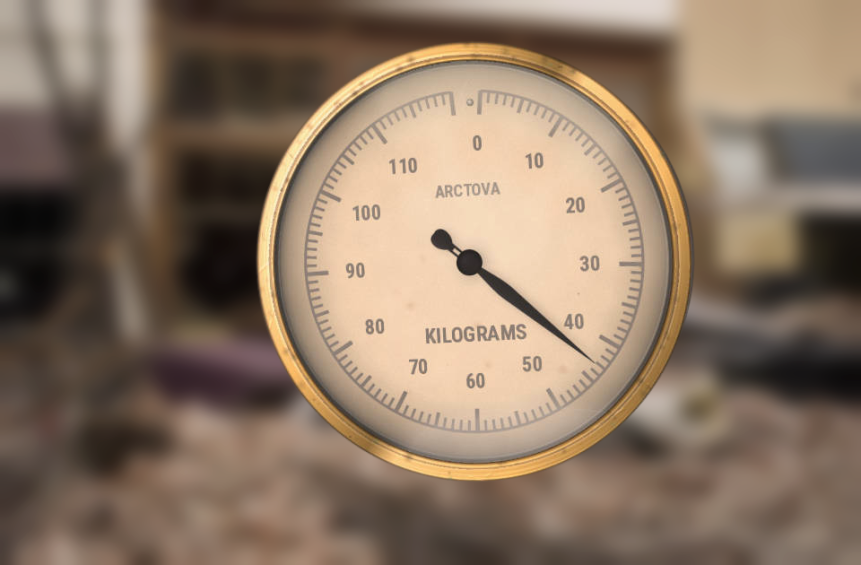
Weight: kg 43
